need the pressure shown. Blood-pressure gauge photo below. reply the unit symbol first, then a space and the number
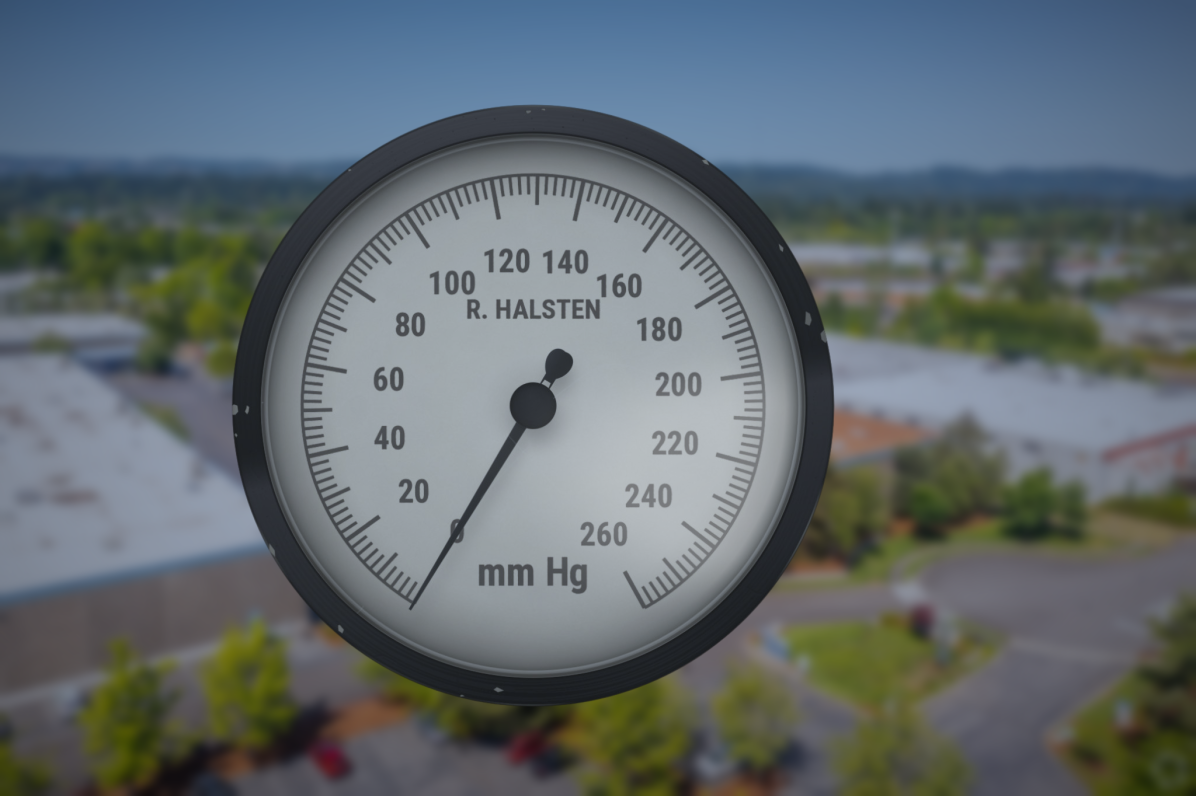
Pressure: mmHg 0
